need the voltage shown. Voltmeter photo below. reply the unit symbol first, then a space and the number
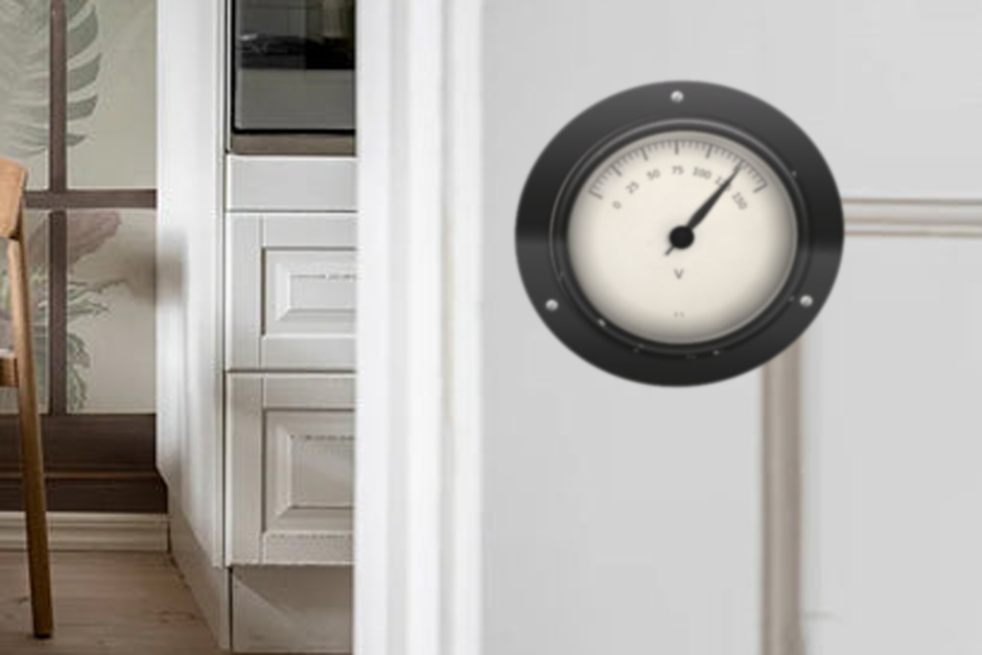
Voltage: V 125
